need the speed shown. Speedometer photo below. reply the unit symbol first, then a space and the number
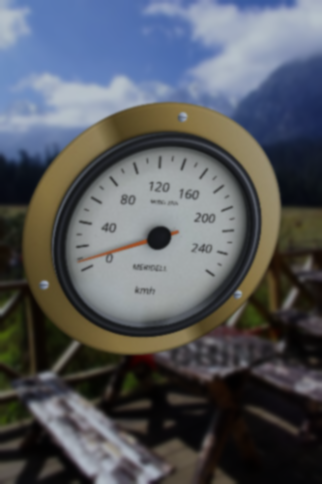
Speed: km/h 10
